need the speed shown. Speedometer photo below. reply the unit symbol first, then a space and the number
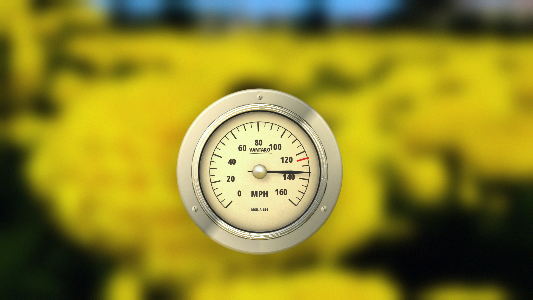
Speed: mph 135
